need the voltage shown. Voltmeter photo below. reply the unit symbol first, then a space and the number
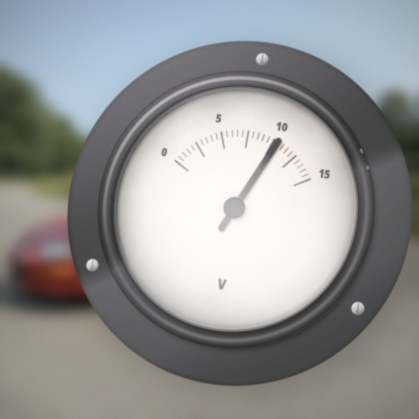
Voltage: V 10.5
